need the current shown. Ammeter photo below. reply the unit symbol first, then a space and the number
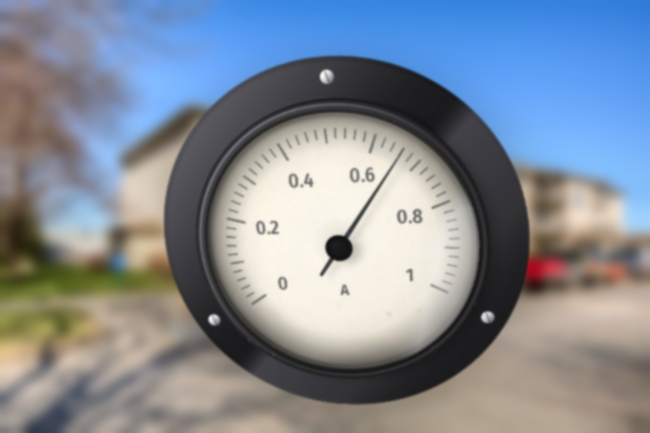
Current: A 0.66
